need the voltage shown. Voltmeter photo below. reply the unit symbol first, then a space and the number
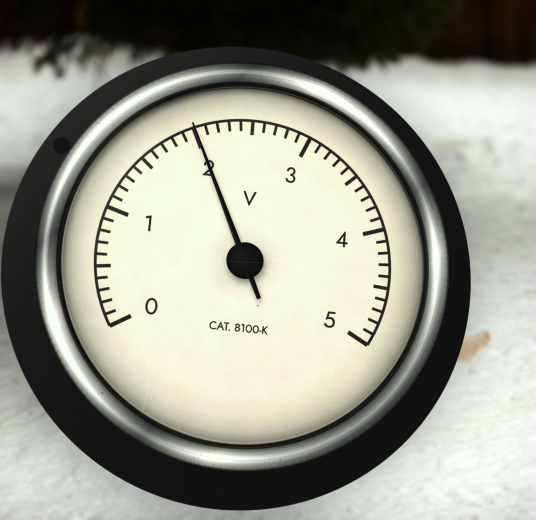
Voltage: V 2
